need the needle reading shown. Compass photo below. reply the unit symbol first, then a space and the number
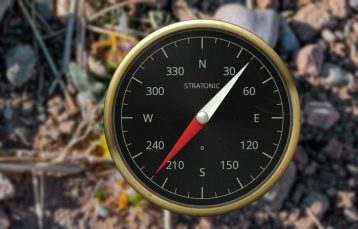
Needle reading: ° 220
